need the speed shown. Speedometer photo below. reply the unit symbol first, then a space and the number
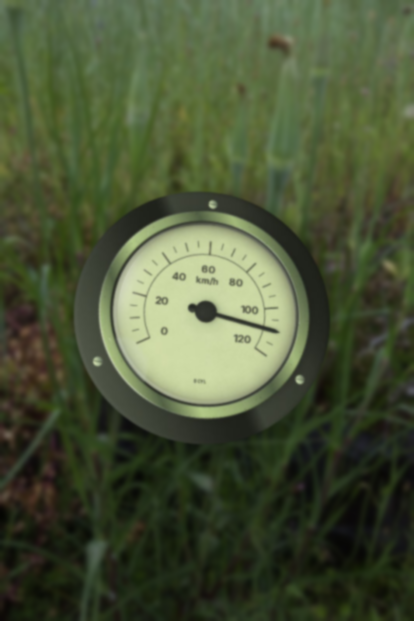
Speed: km/h 110
